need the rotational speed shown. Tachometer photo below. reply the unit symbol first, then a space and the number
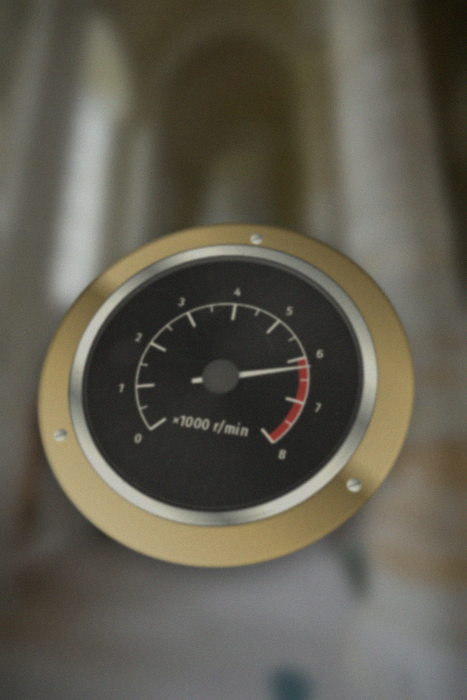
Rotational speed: rpm 6250
